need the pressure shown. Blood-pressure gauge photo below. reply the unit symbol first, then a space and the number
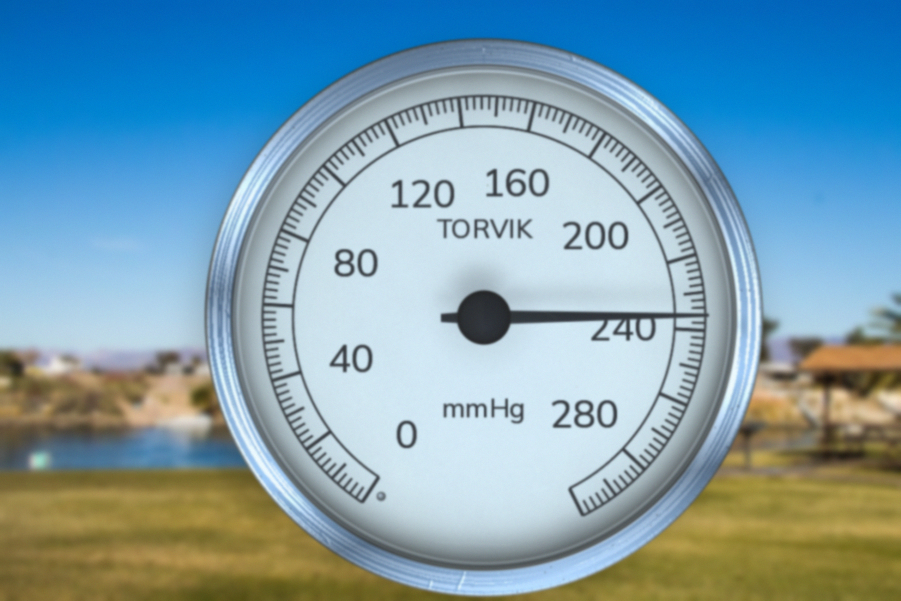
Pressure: mmHg 236
